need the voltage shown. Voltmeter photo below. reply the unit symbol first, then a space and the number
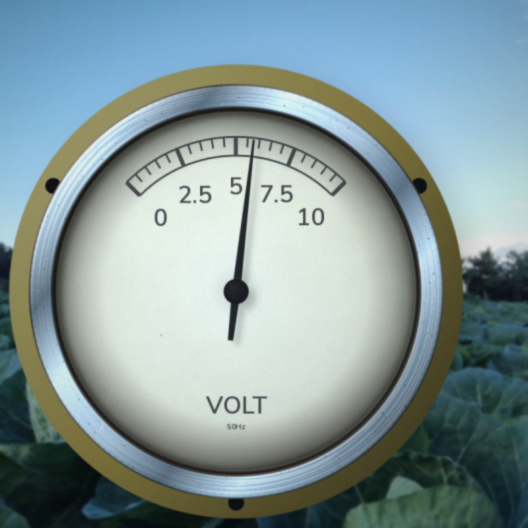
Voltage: V 5.75
